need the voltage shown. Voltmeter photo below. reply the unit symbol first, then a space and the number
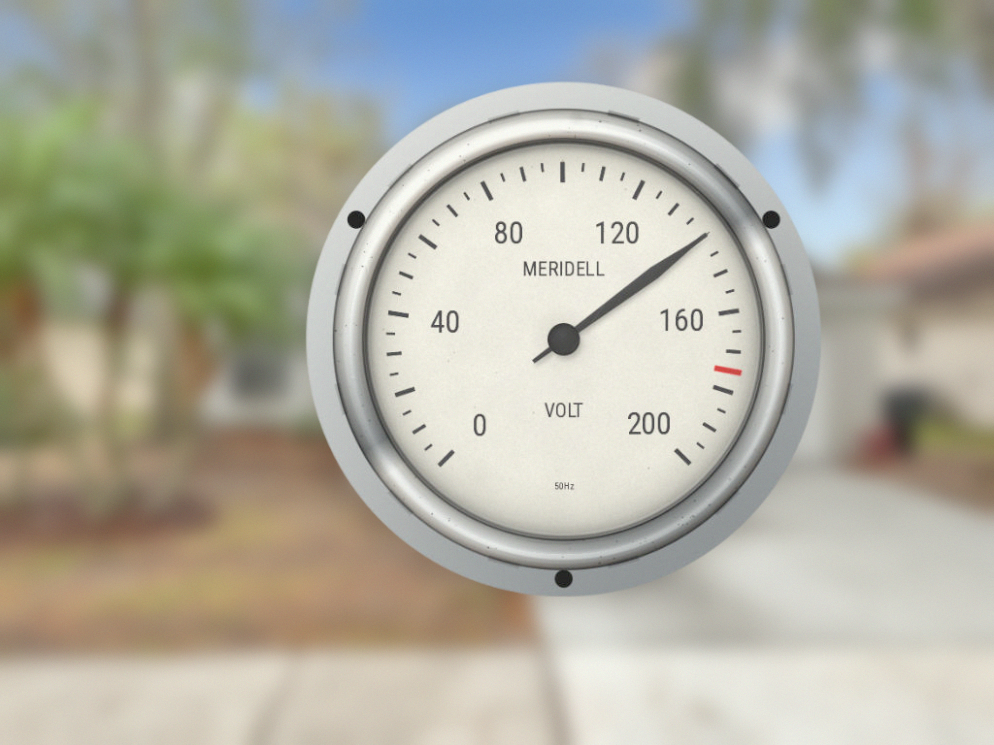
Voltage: V 140
